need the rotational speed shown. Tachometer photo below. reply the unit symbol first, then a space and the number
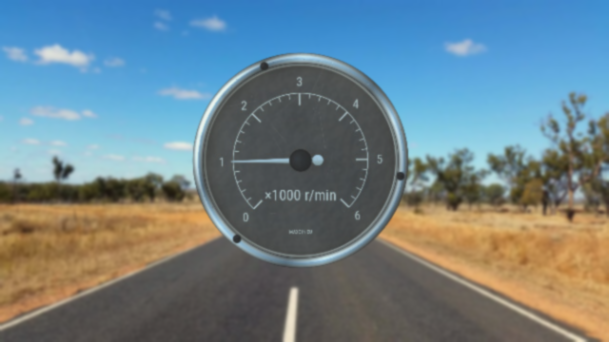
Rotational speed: rpm 1000
